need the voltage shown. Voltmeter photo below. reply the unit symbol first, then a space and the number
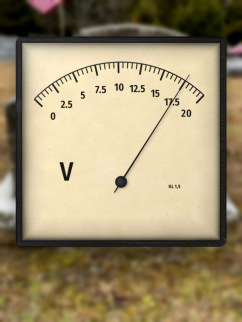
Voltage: V 17.5
